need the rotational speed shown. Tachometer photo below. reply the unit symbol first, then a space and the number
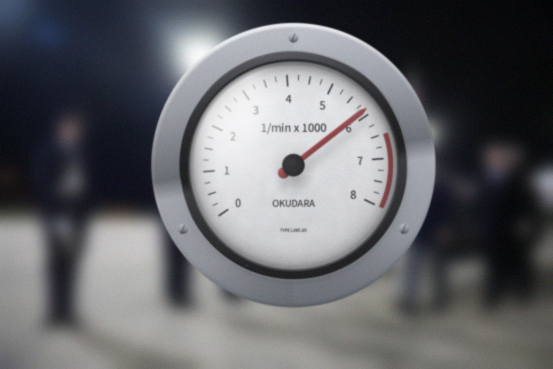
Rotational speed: rpm 5875
